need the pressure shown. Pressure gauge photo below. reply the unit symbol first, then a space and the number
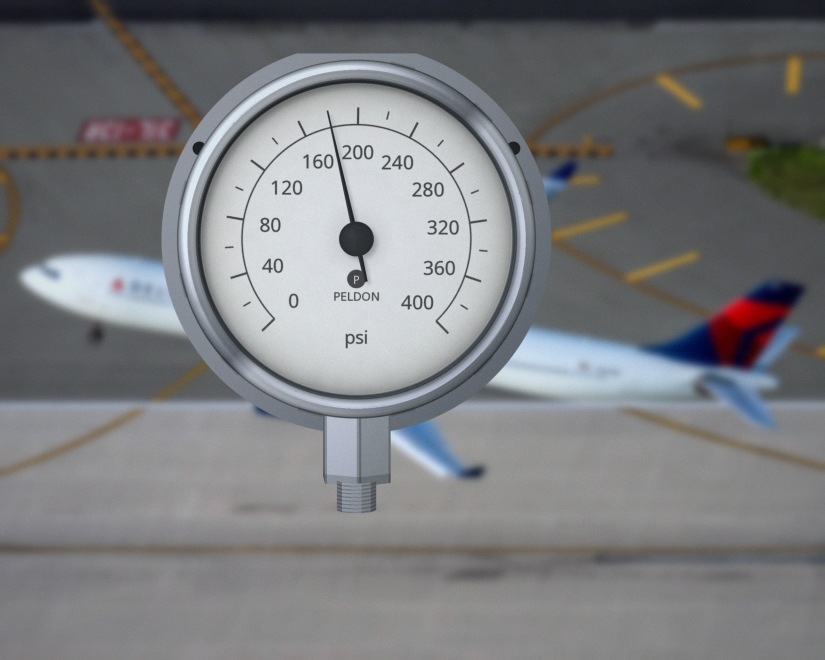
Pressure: psi 180
